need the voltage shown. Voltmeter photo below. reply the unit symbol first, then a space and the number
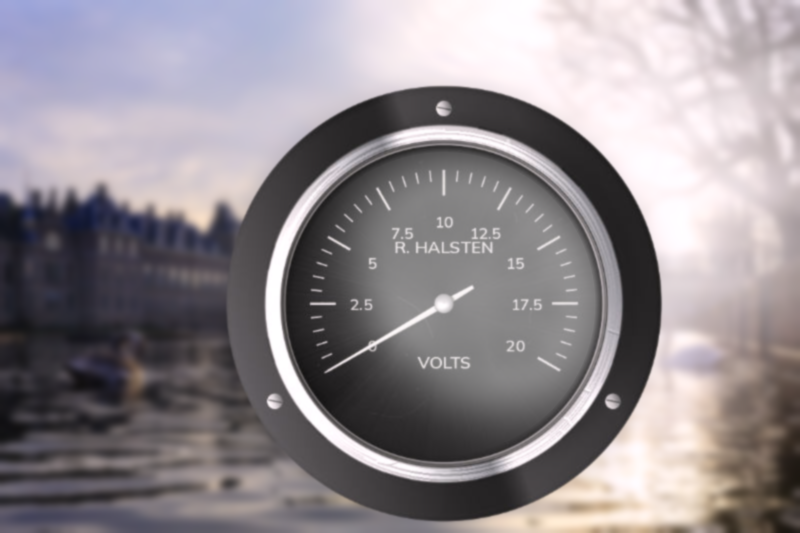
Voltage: V 0
